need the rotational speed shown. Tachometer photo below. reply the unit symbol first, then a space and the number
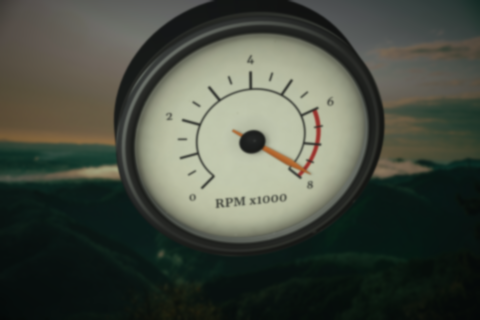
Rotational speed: rpm 7750
